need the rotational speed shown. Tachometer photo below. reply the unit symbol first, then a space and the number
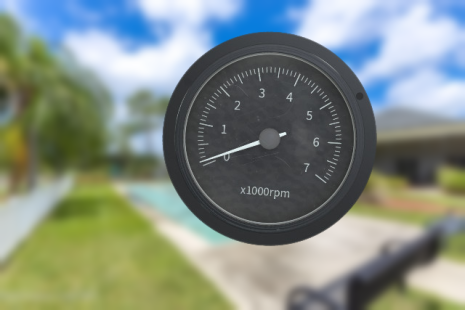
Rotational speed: rpm 100
